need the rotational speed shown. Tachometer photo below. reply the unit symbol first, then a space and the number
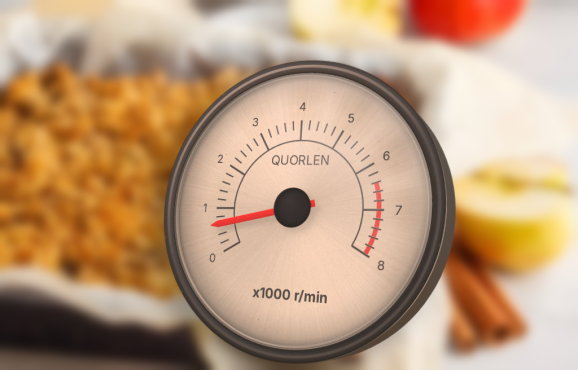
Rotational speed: rpm 600
